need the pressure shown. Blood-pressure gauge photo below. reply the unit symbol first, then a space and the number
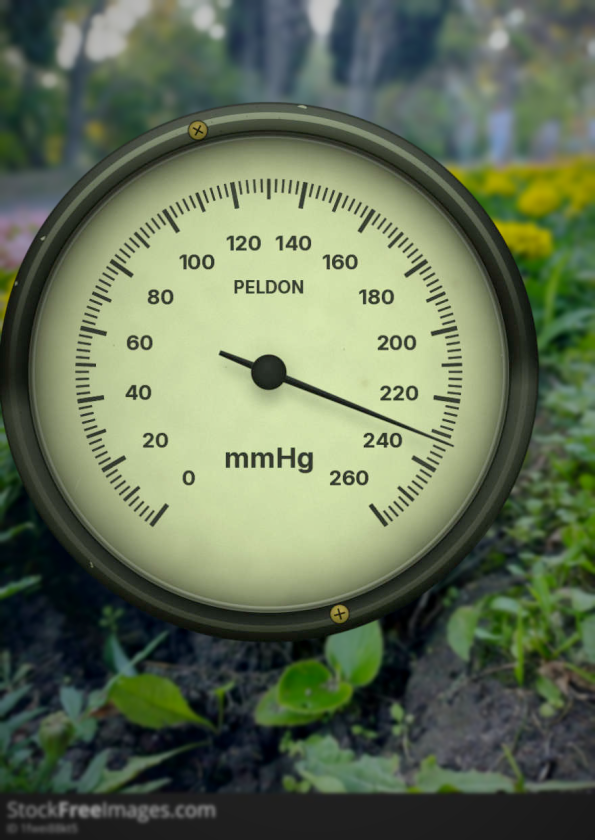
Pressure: mmHg 232
